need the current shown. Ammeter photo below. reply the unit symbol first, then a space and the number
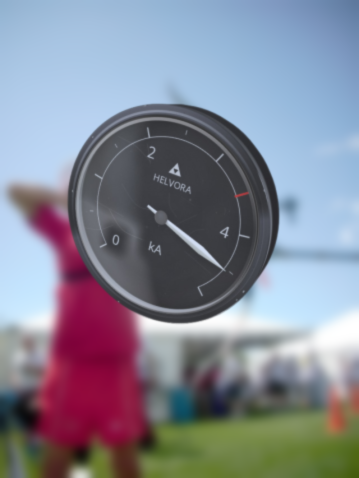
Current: kA 4.5
